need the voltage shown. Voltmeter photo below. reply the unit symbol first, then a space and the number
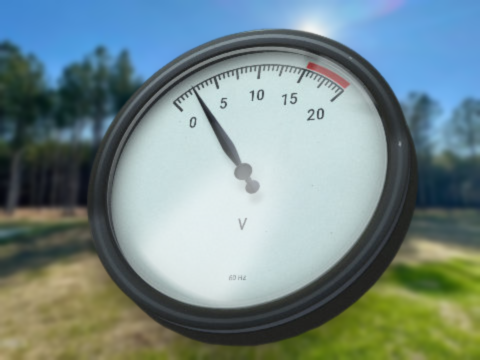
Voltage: V 2.5
